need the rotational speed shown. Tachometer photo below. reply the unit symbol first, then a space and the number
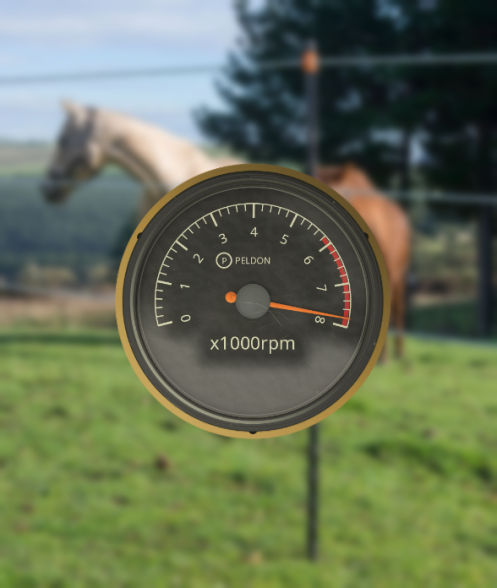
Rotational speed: rpm 7800
